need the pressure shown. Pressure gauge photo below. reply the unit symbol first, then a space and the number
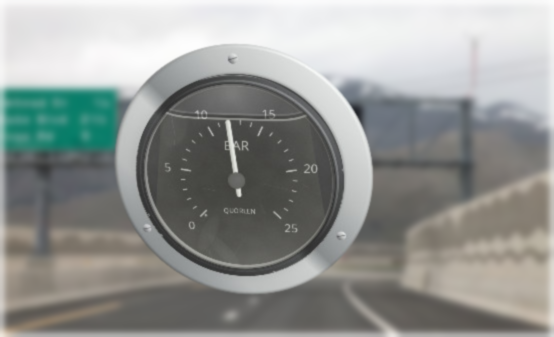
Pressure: bar 12
